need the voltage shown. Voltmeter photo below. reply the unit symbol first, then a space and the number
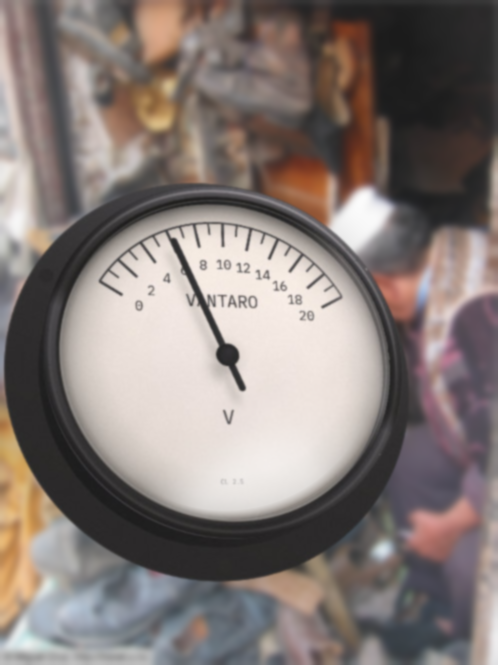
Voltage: V 6
